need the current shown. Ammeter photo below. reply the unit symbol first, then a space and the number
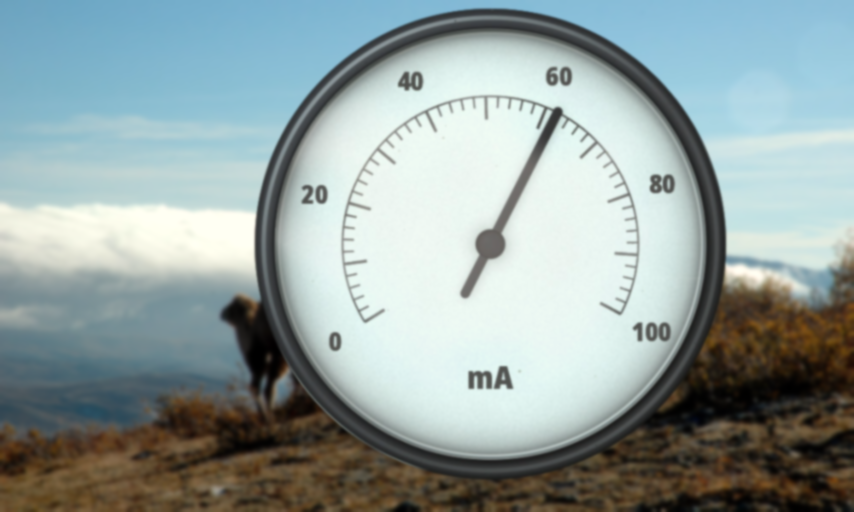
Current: mA 62
